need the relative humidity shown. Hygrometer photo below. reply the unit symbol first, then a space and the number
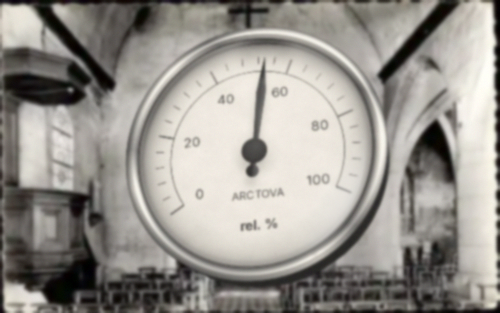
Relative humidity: % 54
